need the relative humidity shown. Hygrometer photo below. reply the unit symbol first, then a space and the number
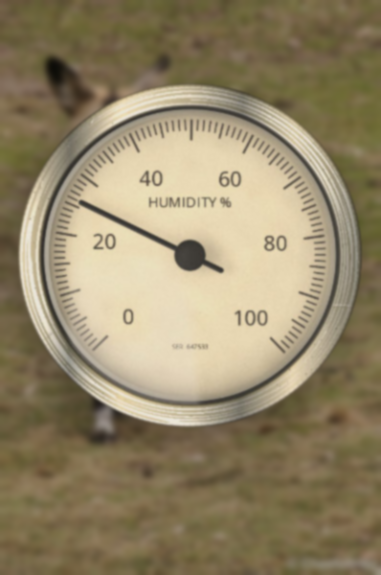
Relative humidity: % 26
